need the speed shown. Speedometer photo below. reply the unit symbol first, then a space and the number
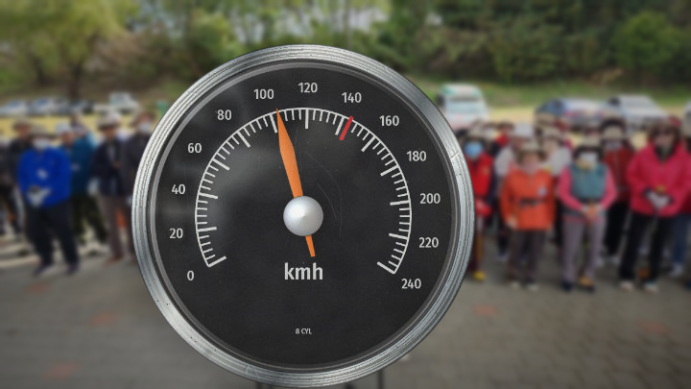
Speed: km/h 104
